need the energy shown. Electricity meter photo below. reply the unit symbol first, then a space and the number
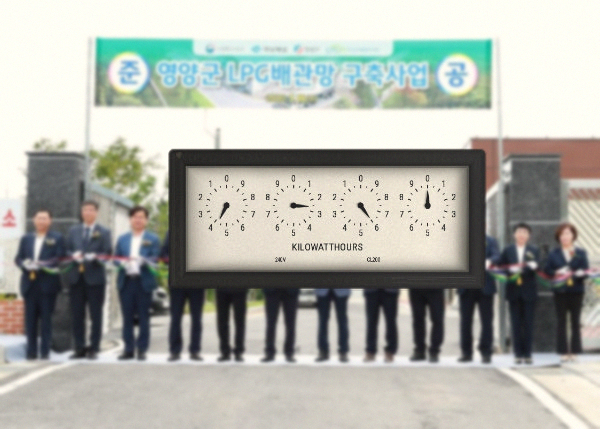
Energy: kWh 4260
